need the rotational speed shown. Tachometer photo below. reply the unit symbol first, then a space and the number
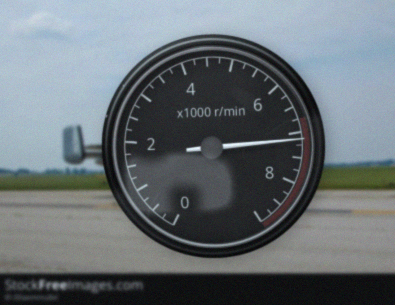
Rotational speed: rpm 7125
